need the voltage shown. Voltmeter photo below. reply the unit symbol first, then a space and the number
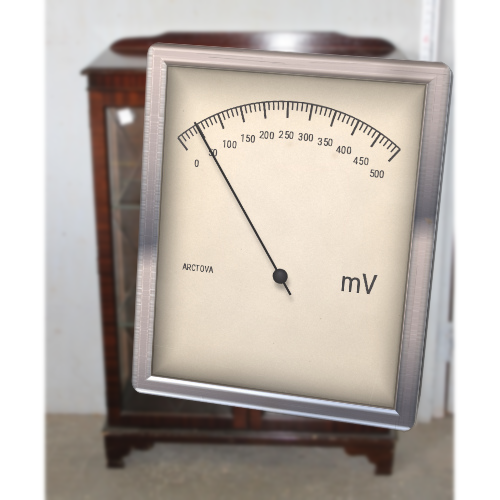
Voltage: mV 50
